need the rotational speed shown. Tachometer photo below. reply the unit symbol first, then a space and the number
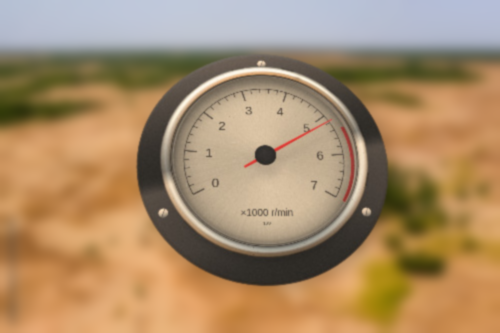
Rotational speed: rpm 5200
